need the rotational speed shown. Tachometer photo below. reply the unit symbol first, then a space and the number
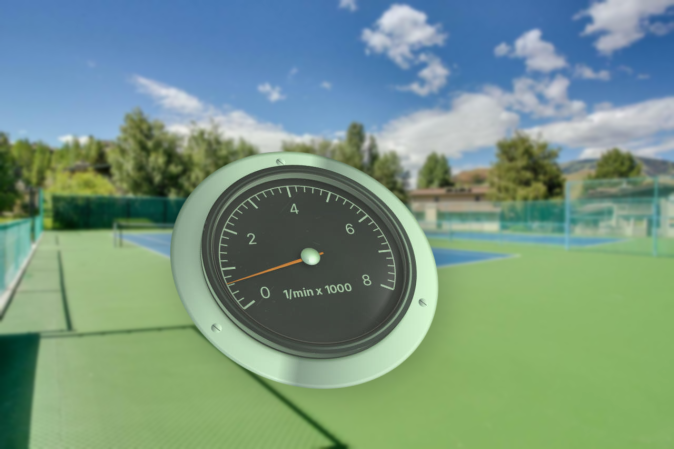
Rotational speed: rpm 600
